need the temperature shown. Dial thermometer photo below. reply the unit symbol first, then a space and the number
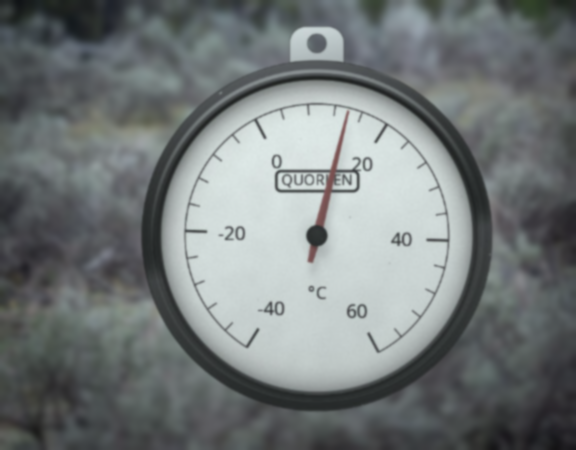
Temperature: °C 14
